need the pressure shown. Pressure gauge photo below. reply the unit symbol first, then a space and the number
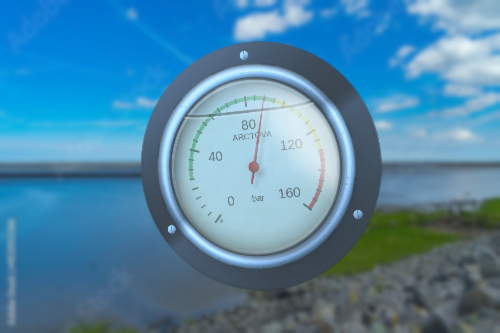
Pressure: bar 90
